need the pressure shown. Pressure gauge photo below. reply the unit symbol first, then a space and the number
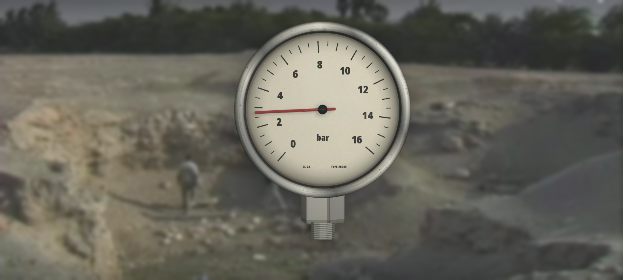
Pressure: bar 2.75
